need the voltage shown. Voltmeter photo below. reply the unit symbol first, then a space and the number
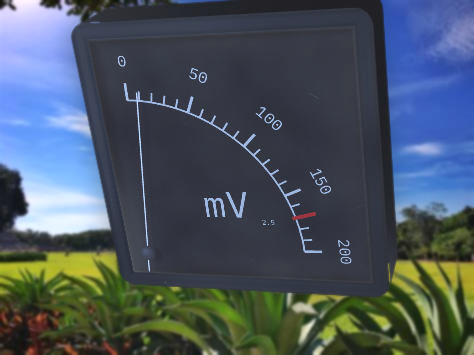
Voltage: mV 10
